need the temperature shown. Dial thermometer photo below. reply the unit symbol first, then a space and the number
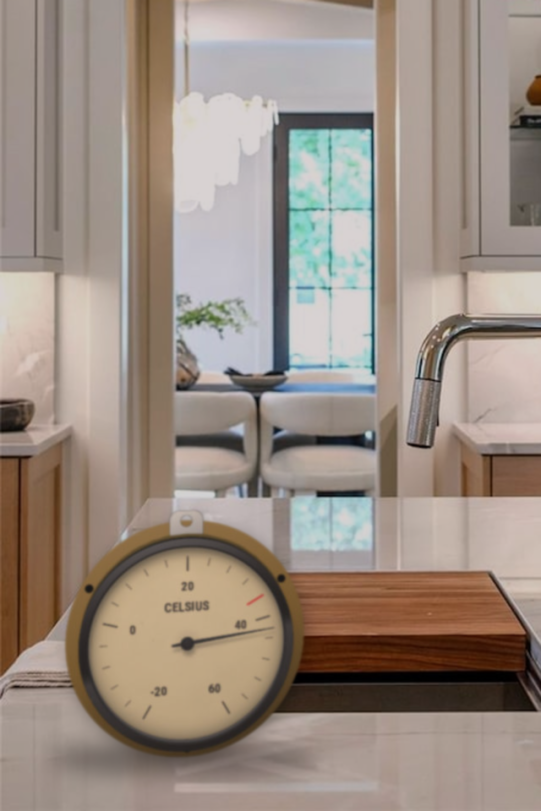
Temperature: °C 42
